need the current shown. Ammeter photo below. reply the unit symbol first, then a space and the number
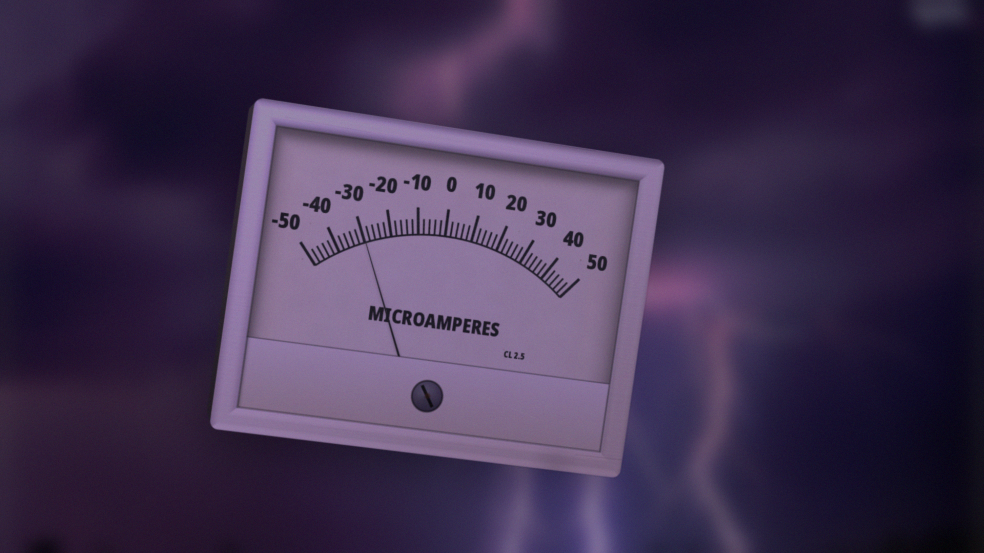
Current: µA -30
